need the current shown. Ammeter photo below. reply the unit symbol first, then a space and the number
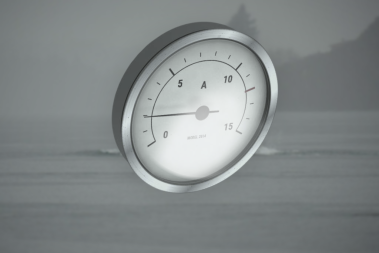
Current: A 2
